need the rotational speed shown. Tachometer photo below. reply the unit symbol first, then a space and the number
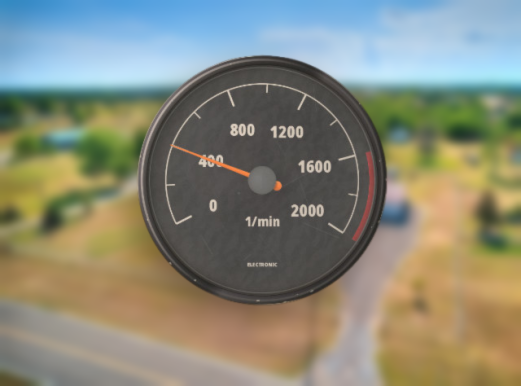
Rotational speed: rpm 400
